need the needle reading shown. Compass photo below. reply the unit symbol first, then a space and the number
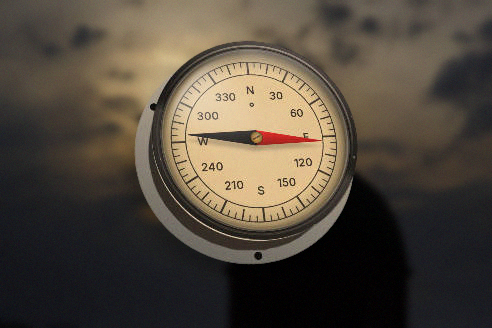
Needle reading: ° 95
